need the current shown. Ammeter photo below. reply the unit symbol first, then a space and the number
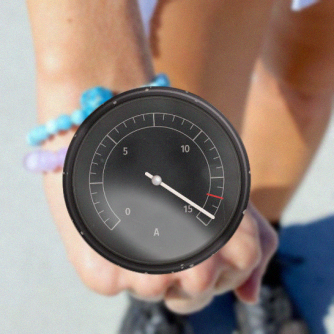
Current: A 14.5
